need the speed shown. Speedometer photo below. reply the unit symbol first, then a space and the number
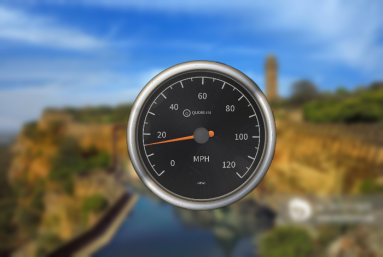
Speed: mph 15
